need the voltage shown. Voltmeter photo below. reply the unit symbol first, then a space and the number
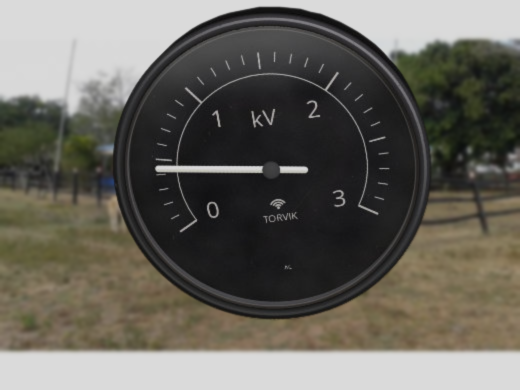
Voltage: kV 0.45
